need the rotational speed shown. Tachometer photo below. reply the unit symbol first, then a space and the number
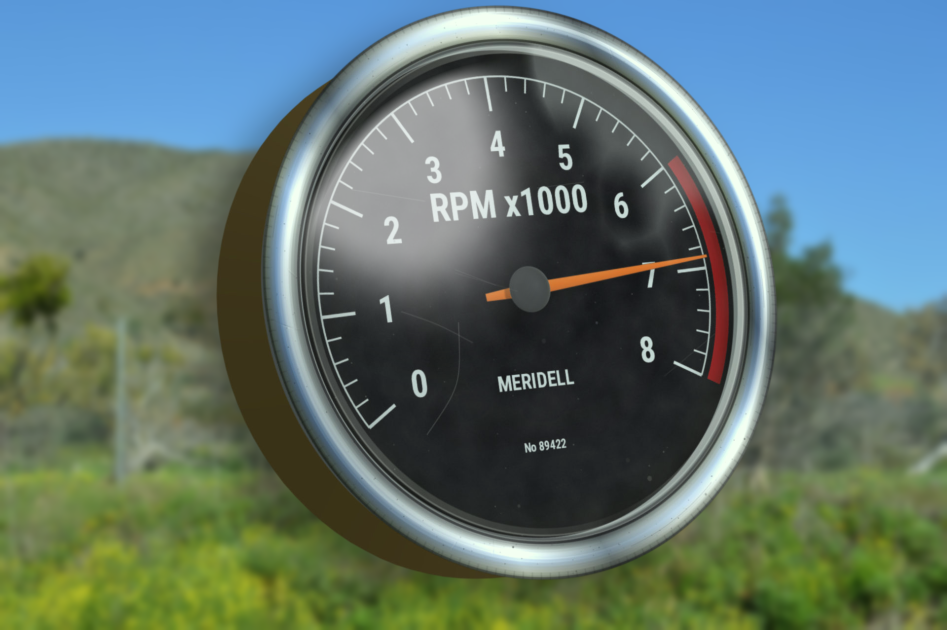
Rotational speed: rpm 6900
